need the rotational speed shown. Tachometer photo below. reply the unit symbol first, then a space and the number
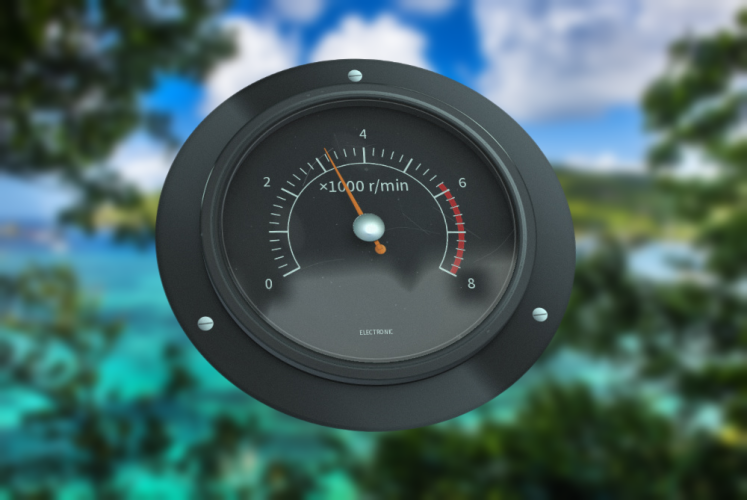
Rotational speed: rpm 3200
